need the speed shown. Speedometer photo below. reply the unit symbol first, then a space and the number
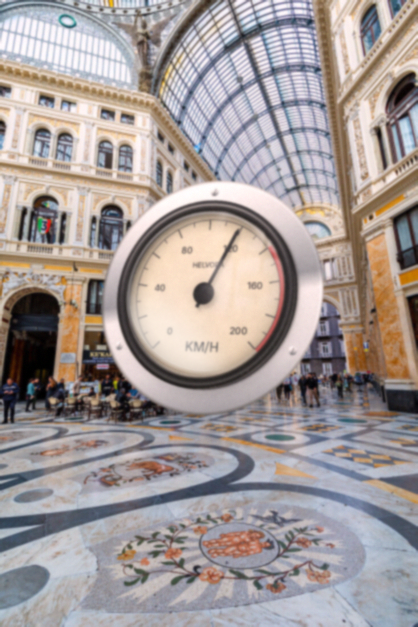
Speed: km/h 120
